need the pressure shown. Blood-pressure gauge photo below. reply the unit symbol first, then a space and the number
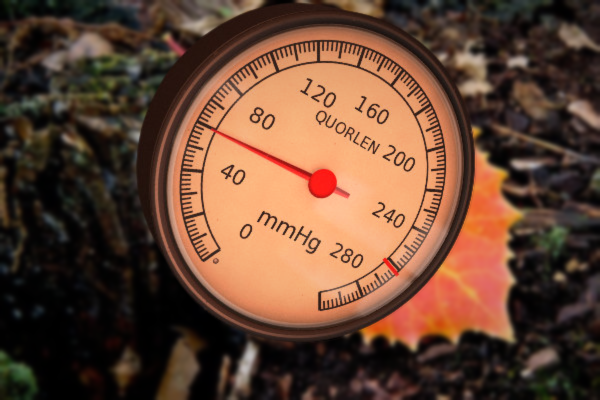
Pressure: mmHg 60
